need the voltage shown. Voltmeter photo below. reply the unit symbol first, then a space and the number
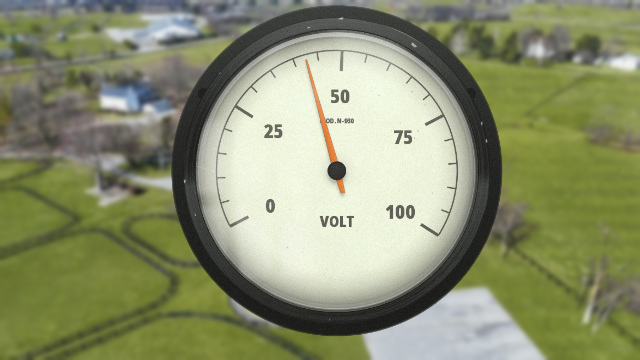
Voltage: V 42.5
